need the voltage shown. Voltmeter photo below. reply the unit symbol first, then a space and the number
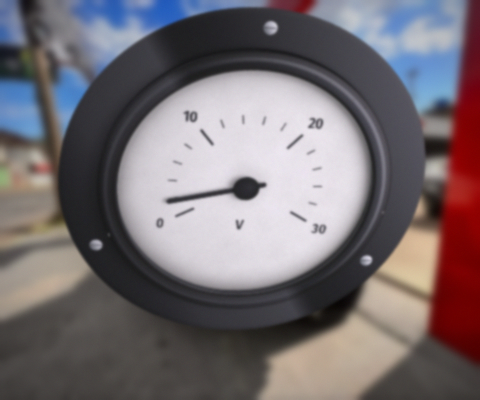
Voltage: V 2
